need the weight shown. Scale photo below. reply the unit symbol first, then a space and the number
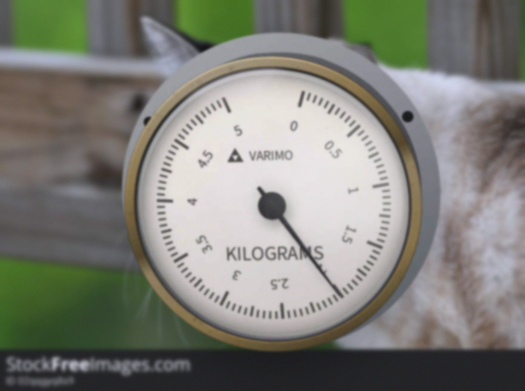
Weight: kg 2
